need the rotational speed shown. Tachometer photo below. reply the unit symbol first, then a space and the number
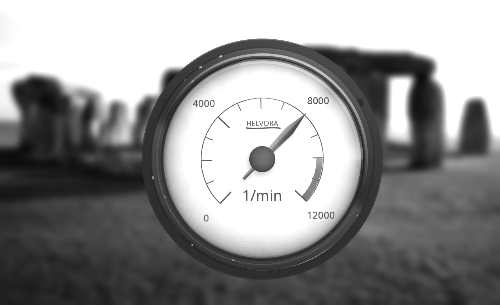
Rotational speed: rpm 8000
